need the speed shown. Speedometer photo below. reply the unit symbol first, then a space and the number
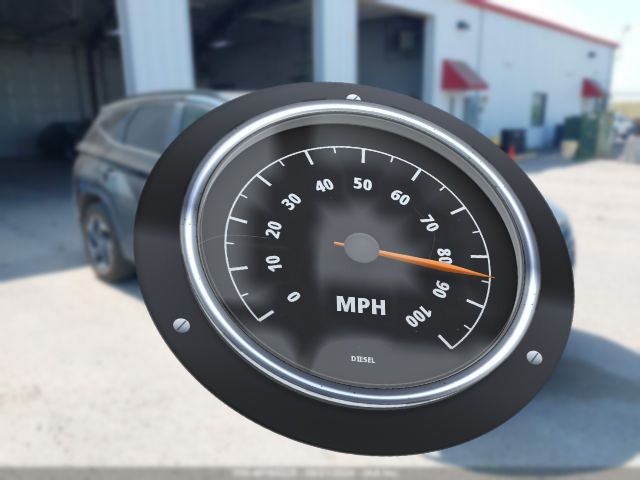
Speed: mph 85
